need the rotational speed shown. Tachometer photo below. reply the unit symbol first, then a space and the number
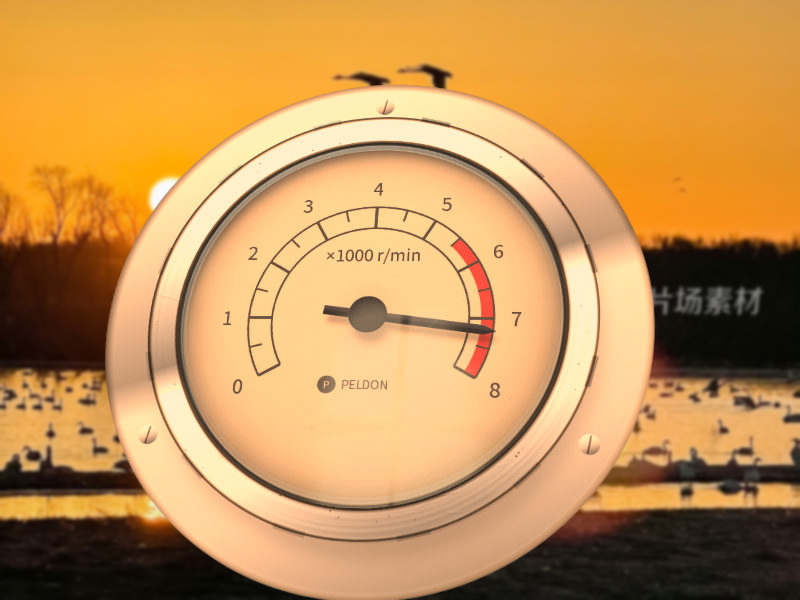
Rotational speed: rpm 7250
